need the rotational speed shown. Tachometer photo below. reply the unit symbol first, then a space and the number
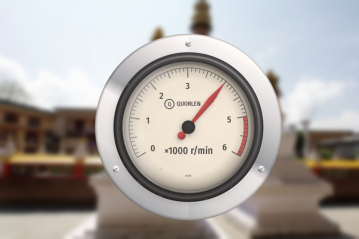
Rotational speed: rpm 4000
